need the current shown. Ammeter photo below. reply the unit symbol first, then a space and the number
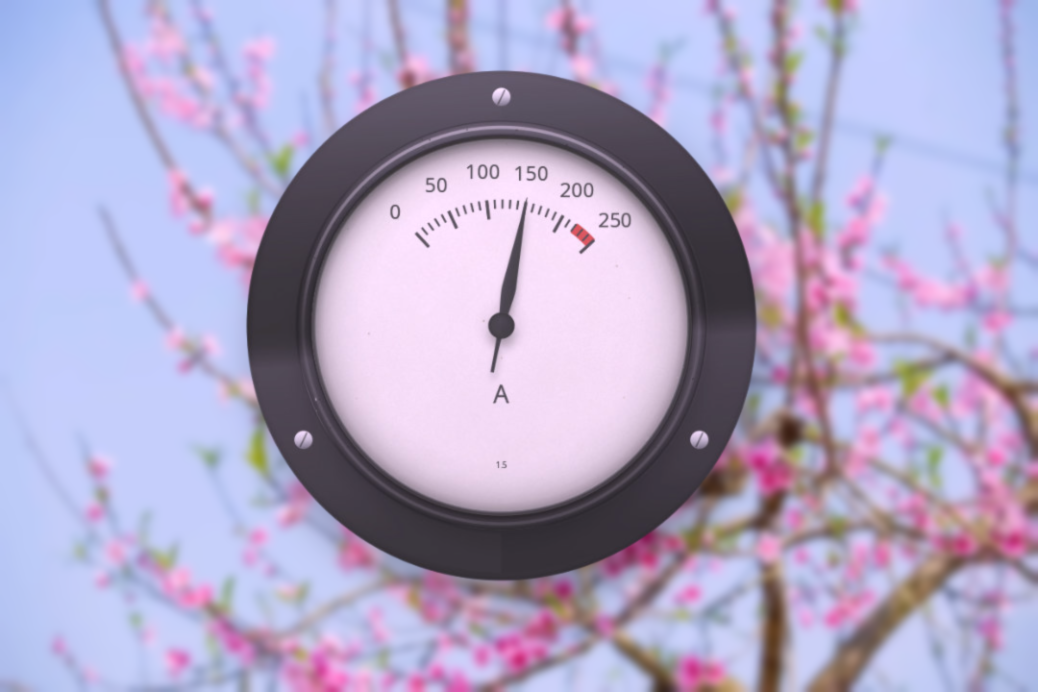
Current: A 150
